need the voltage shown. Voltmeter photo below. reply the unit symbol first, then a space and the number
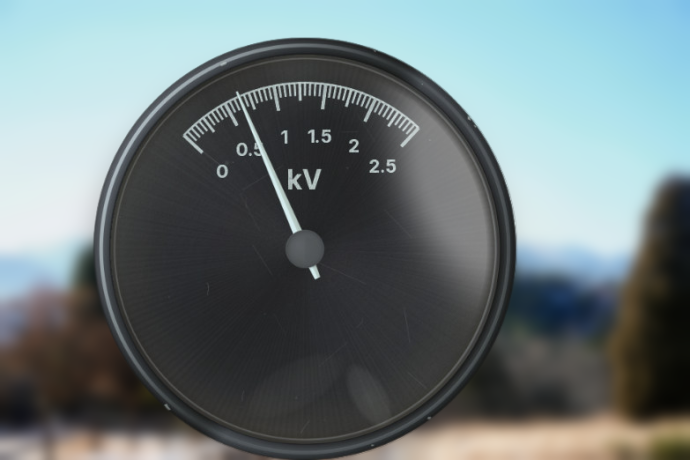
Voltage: kV 0.65
